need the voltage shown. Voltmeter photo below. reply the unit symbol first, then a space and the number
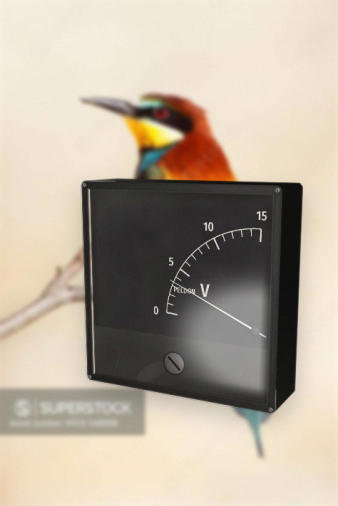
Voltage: V 3.5
